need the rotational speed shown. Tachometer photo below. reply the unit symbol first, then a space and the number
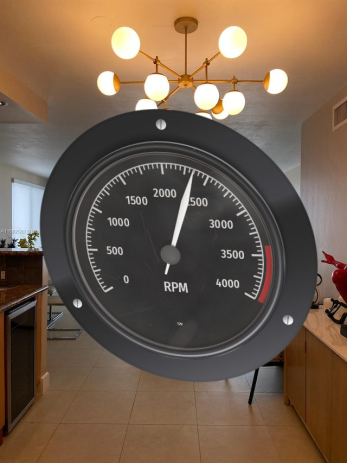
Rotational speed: rpm 2350
